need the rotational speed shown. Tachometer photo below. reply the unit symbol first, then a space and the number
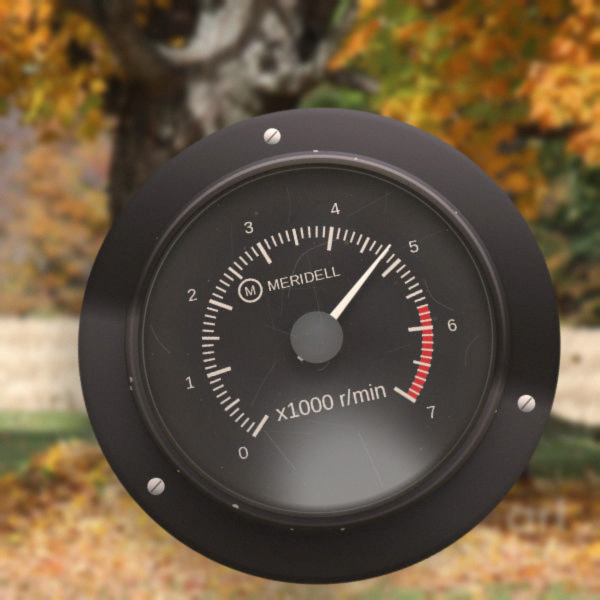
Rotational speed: rpm 4800
